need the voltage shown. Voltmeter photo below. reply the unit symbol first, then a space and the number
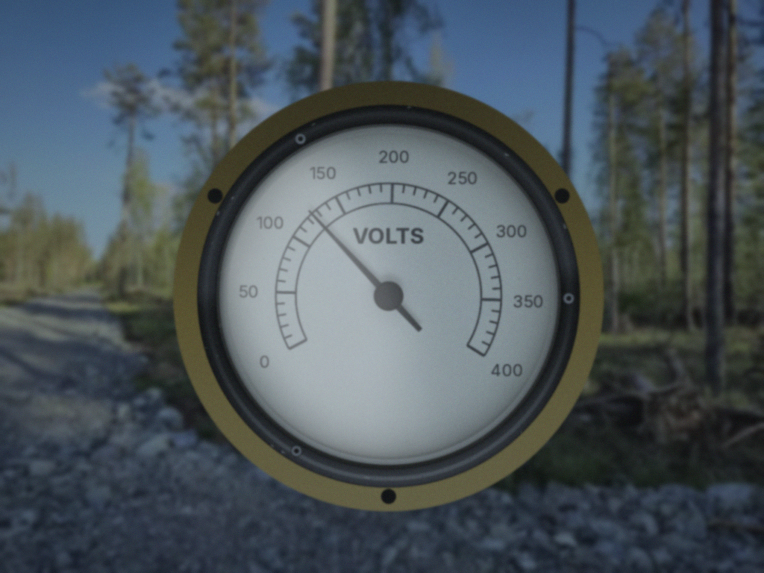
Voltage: V 125
